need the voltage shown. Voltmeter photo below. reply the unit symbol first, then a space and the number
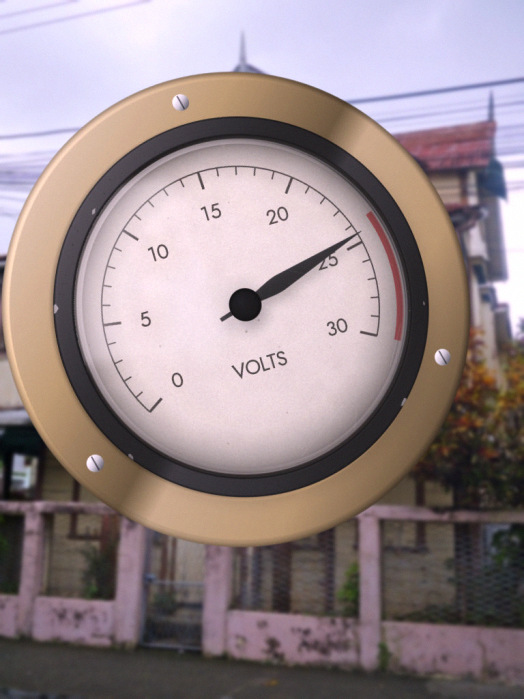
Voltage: V 24.5
